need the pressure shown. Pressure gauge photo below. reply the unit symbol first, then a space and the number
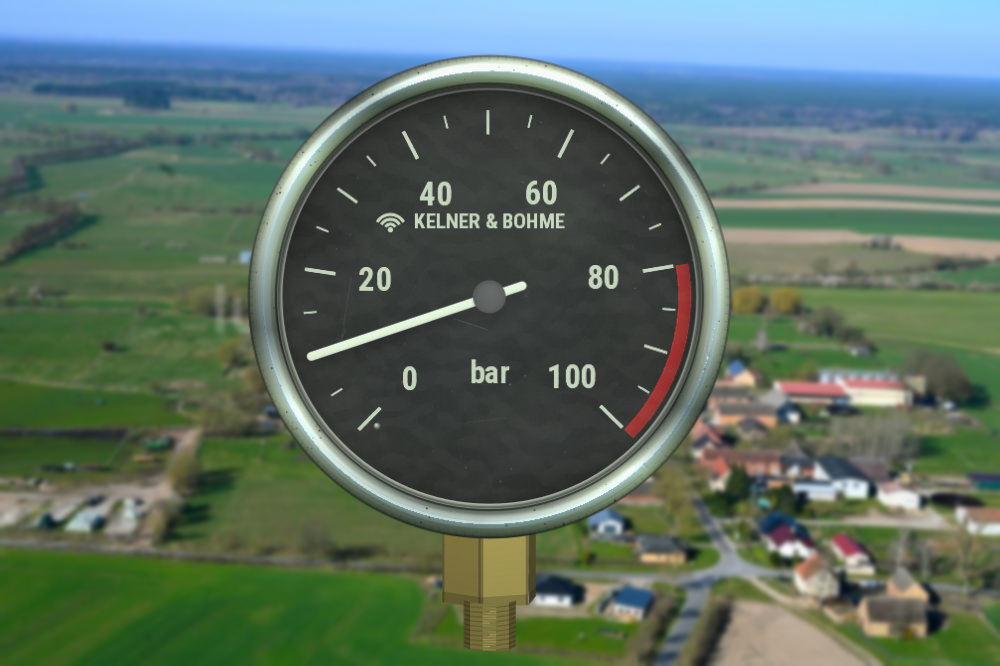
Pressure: bar 10
